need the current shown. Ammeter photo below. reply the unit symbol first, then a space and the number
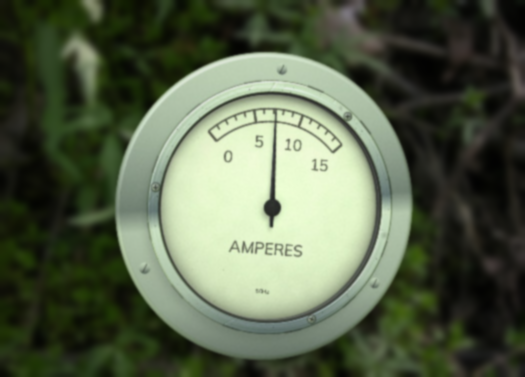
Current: A 7
